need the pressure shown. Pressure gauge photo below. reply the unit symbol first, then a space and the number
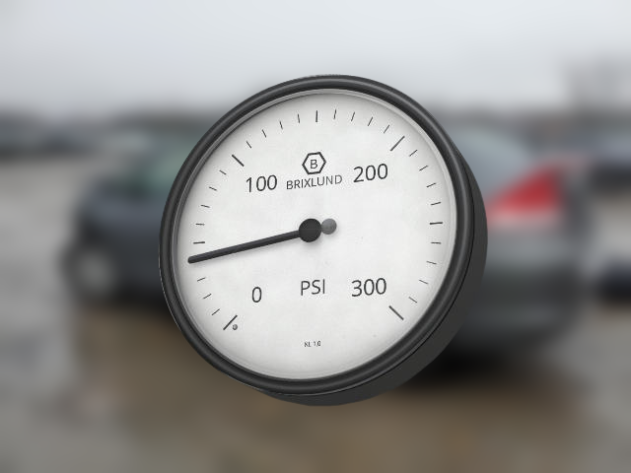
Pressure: psi 40
